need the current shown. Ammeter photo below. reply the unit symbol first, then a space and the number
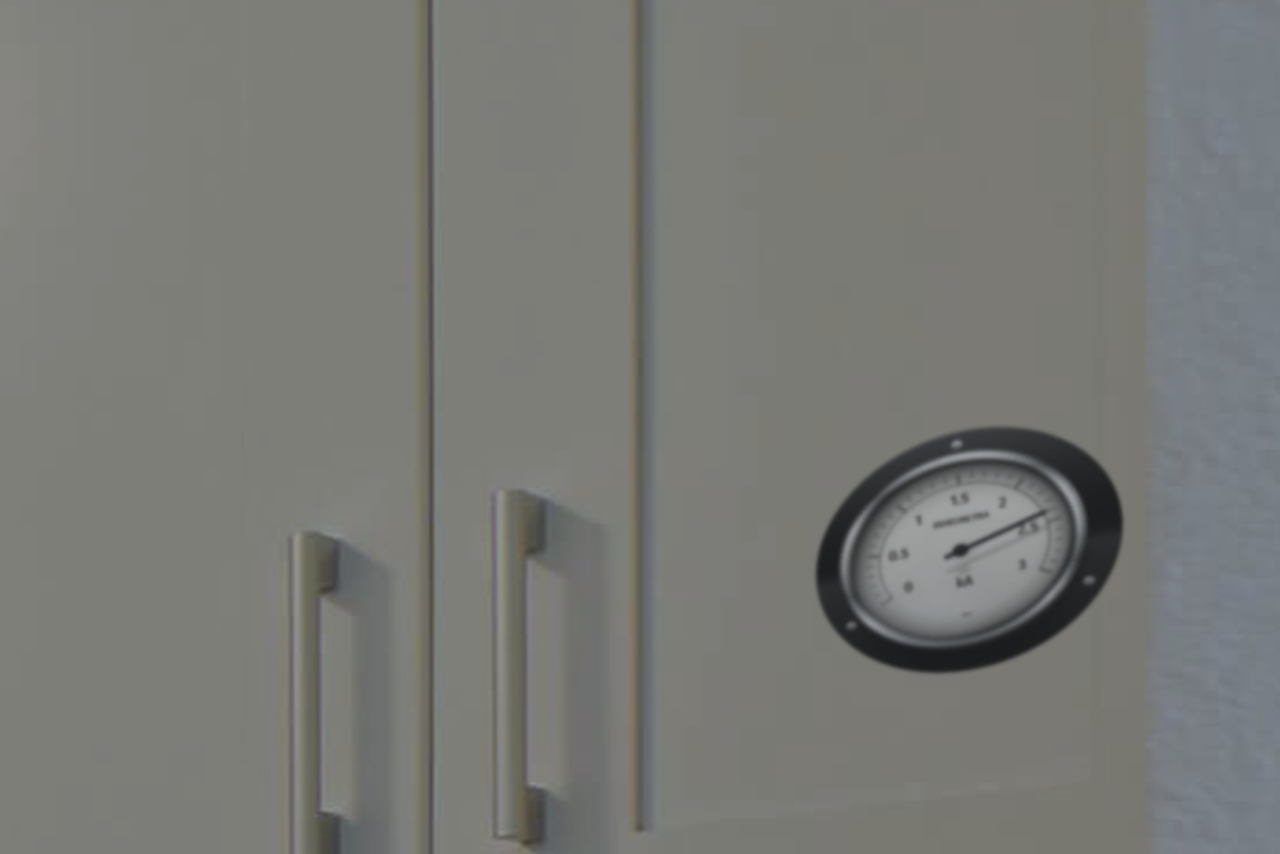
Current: kA 2.4
